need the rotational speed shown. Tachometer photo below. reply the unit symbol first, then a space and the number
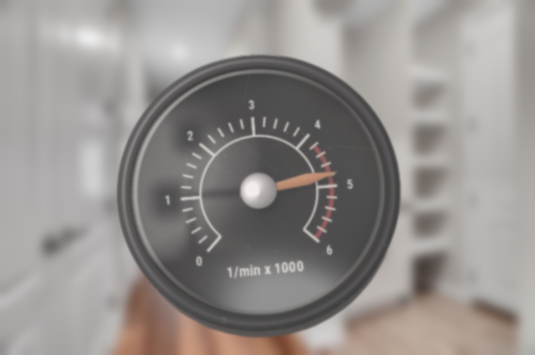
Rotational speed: rpm 4800
